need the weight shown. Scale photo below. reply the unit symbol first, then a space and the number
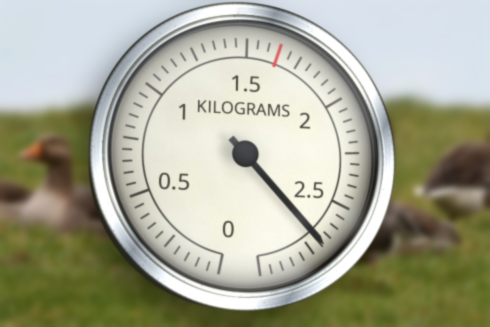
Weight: kg 2.7
